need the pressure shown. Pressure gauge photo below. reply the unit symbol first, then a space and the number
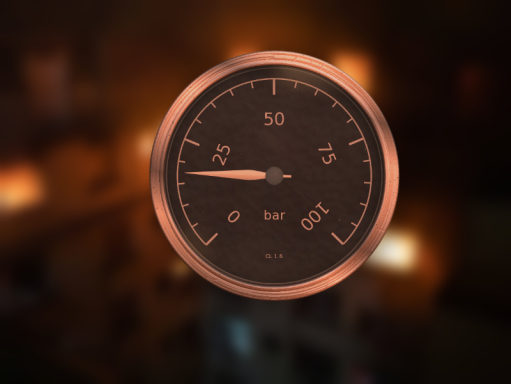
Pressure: bar 17.5
